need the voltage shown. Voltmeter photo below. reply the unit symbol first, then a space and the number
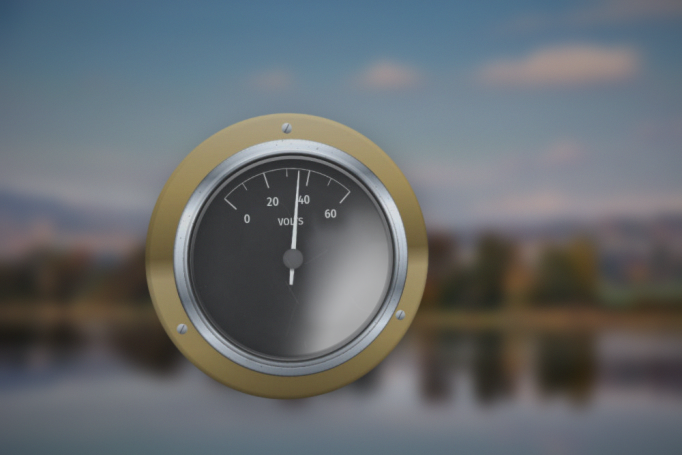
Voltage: V 35
